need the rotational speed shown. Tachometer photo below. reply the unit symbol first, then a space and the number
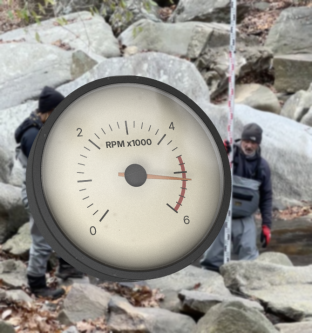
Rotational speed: rpm 5200
